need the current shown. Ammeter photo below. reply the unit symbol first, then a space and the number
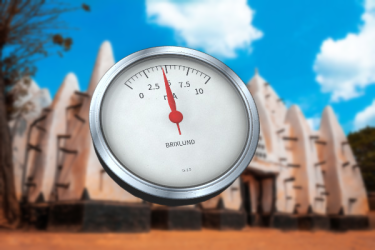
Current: mA 4.5
